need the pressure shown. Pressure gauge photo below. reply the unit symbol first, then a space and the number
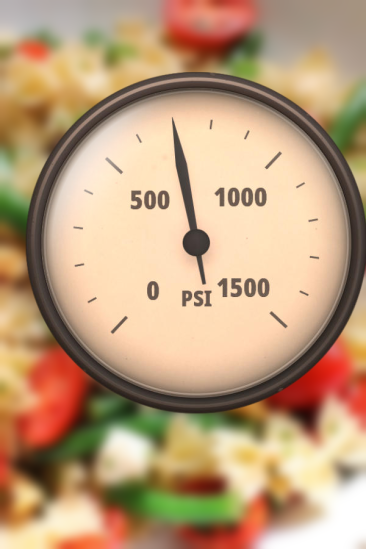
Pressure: psi 700
